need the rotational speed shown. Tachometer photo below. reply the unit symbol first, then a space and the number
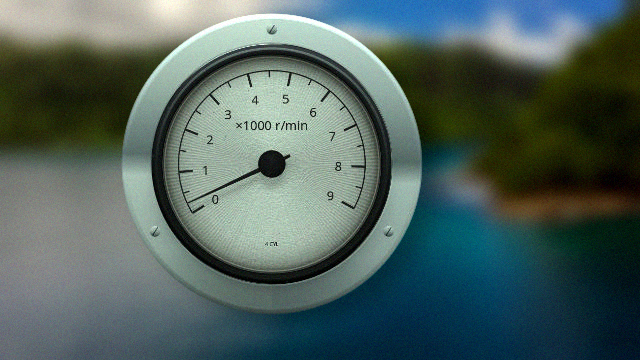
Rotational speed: rpm 250
